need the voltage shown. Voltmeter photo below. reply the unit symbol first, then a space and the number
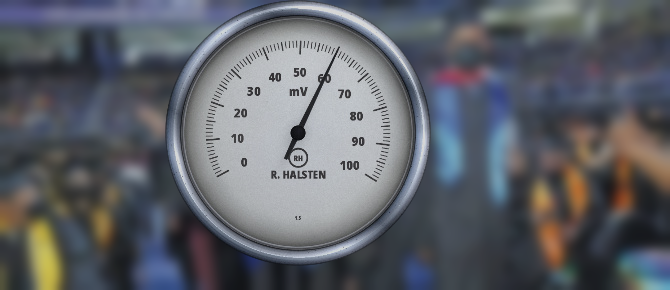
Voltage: mV 60
